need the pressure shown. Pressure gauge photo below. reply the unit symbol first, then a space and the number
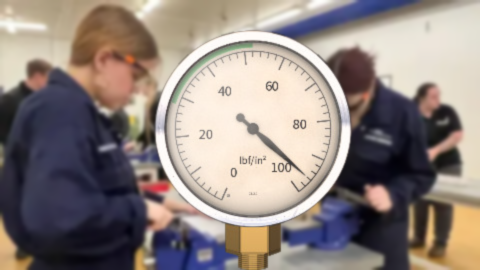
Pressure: psi 96
